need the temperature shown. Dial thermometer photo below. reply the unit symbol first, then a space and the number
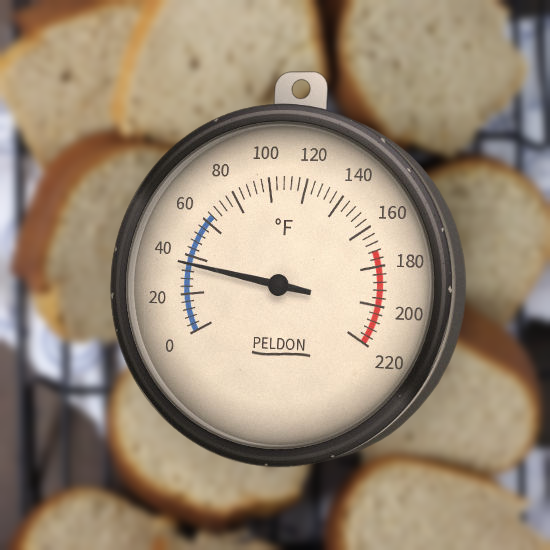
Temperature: °F 36
